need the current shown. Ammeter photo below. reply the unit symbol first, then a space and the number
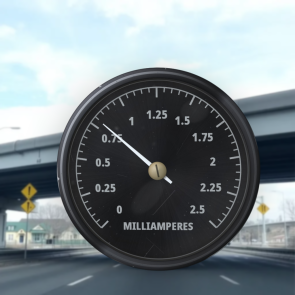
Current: mA 0.8
